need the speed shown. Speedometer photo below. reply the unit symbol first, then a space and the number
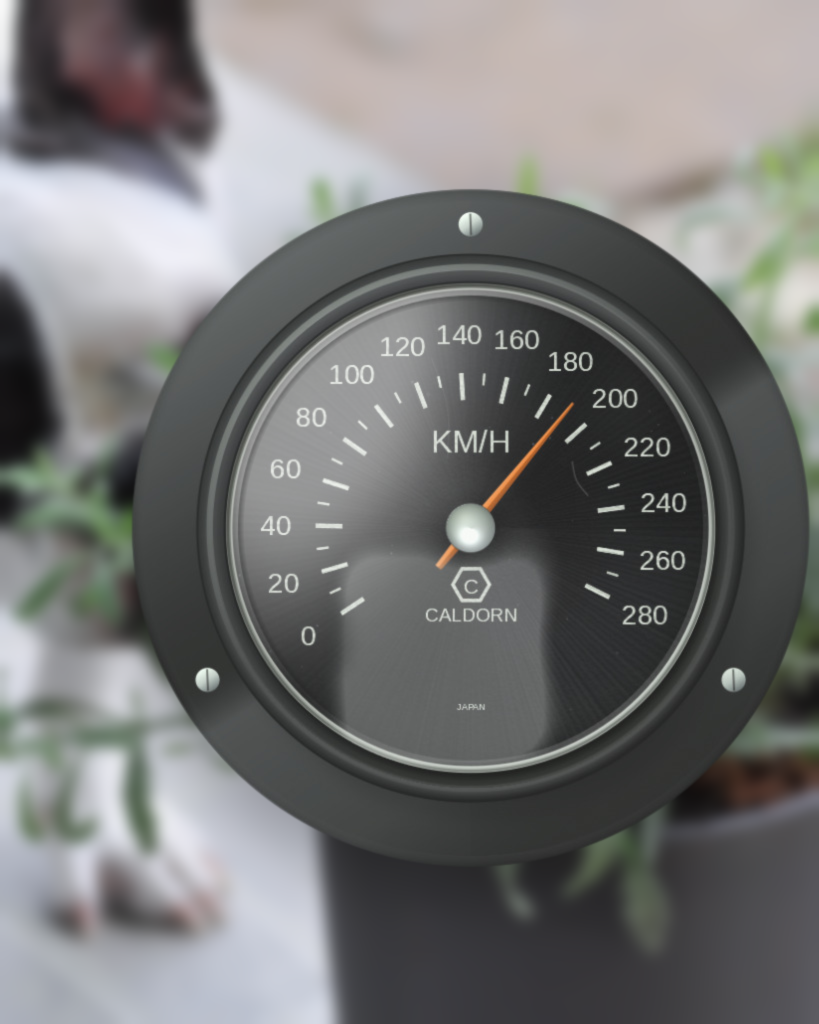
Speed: km/h 190
